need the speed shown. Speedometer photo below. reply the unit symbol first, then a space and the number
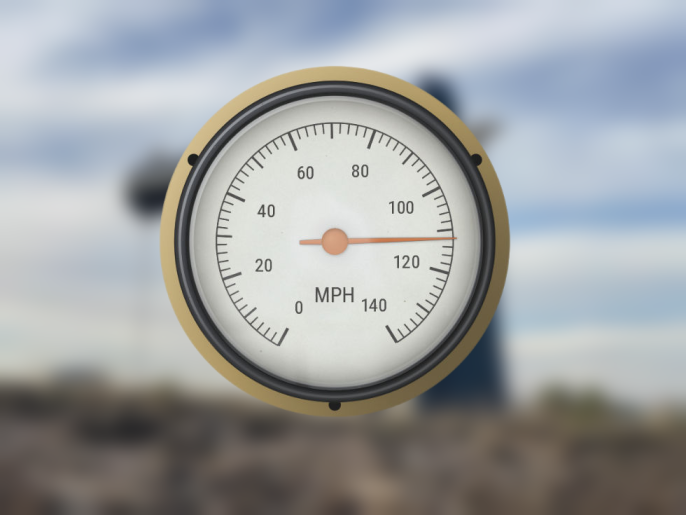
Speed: mph 112
